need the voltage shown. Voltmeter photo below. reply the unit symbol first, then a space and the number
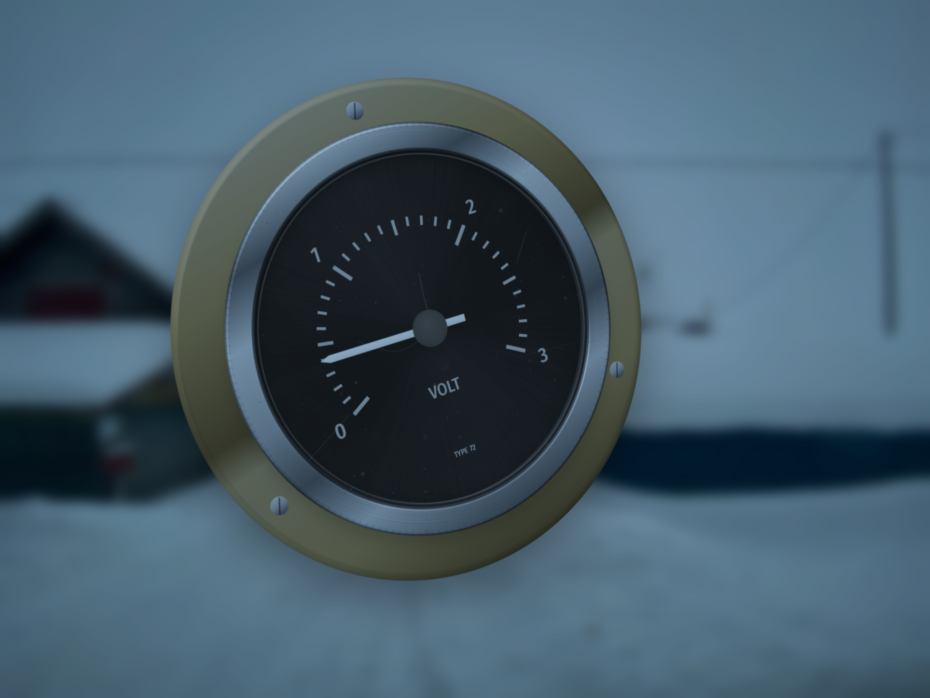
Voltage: V 0.4
